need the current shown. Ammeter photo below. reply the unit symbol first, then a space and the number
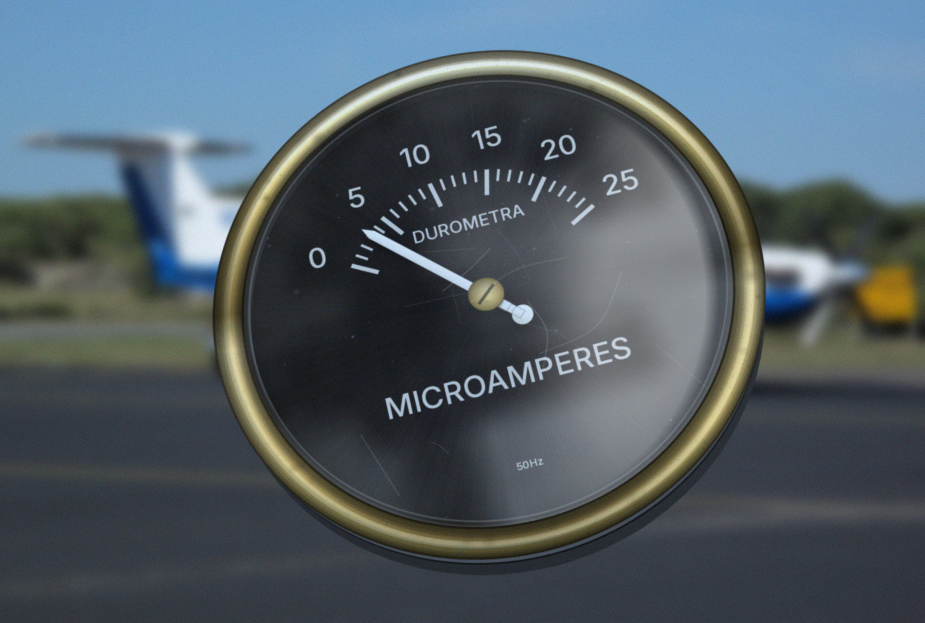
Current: µA 3
